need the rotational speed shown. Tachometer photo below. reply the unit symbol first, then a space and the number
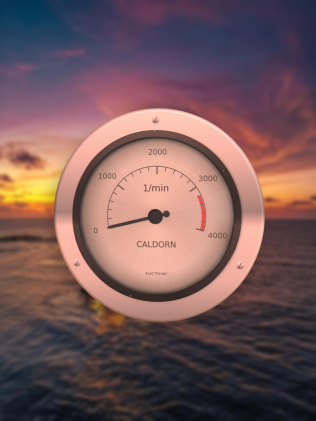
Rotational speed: rpm 0
